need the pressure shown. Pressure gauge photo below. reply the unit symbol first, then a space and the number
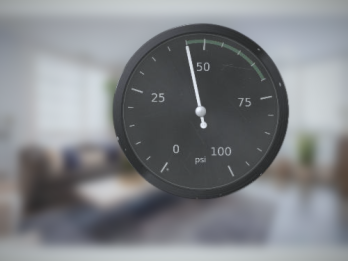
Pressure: psi 45
